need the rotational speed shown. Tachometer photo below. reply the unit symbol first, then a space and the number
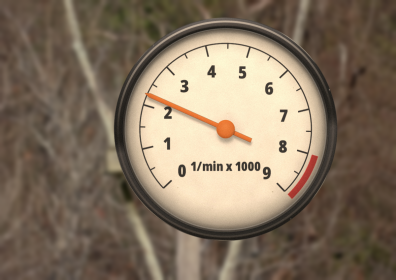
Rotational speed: rpm 2250
